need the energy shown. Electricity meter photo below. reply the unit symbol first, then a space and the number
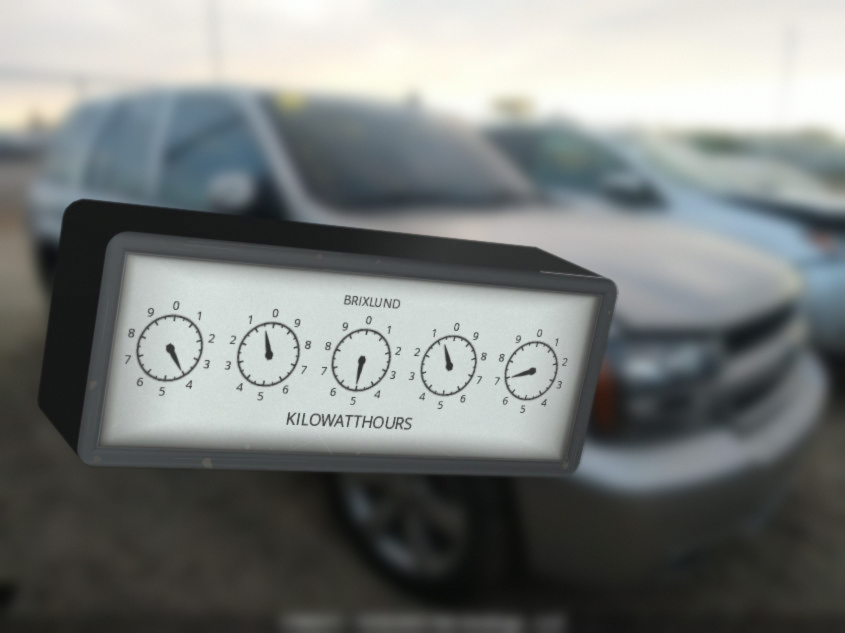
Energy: kWh 40507
